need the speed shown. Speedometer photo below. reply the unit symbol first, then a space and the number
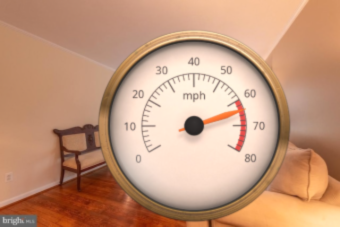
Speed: mph 64
